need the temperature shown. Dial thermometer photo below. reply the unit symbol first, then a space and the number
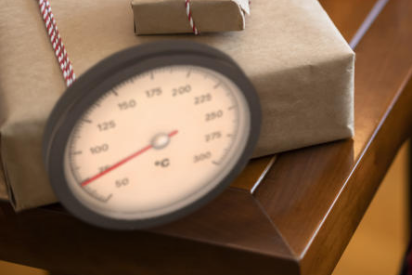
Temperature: °C 75
